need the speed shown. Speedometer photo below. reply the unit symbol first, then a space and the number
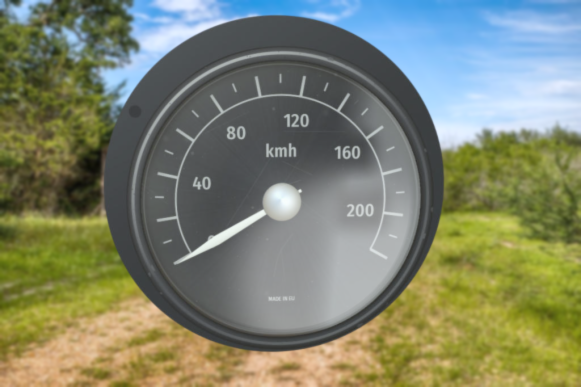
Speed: km/h 0
